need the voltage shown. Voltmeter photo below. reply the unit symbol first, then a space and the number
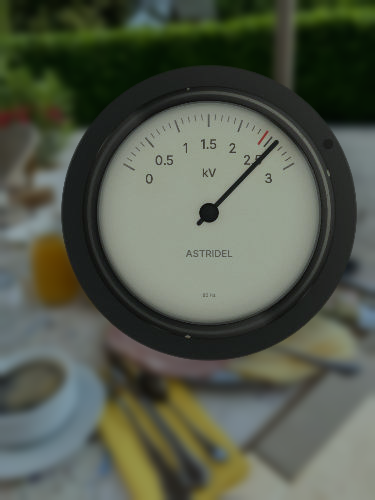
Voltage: kV 2.6
